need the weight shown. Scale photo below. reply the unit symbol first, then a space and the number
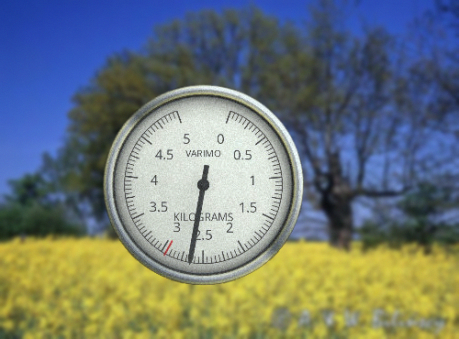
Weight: kg 2.65
